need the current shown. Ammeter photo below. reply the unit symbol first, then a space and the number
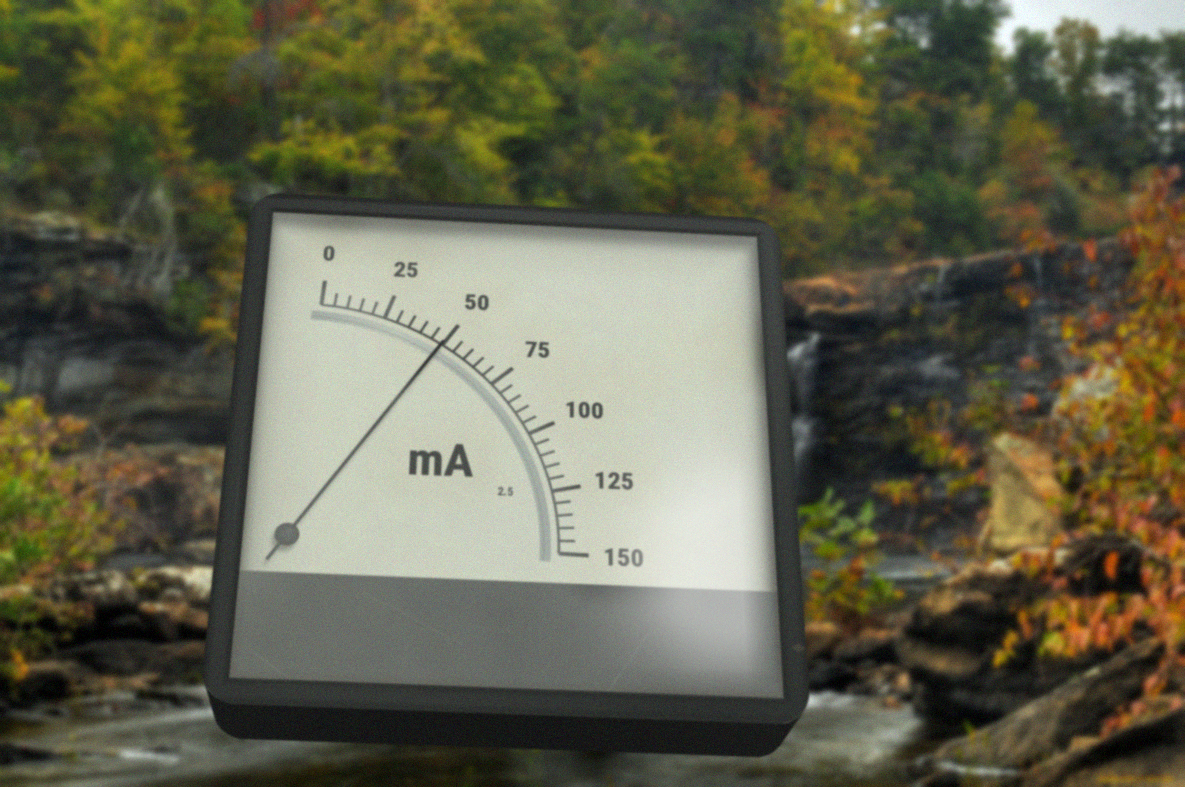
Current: mA 50
